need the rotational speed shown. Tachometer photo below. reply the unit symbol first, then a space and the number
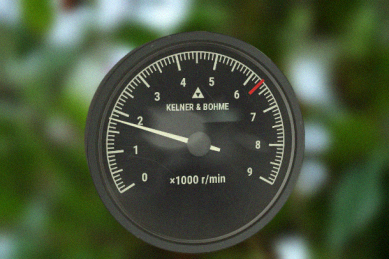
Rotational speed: rpm 1800
